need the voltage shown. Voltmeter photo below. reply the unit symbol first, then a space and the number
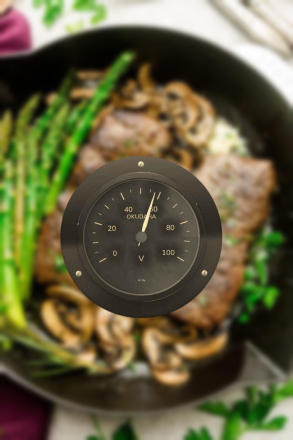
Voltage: V 57.5
